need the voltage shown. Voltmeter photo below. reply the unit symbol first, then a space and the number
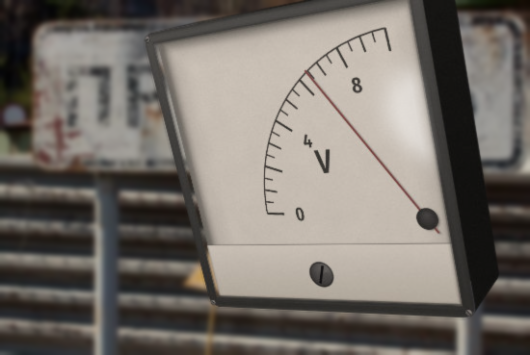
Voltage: V 6.5
